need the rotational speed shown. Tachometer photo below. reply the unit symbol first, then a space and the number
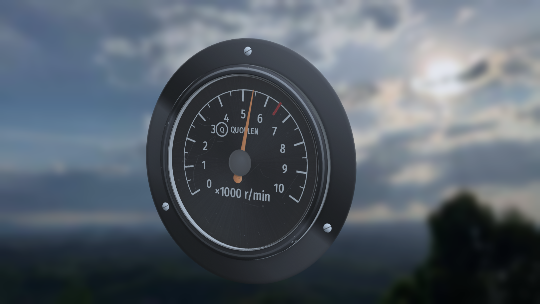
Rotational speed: rpm 5500
